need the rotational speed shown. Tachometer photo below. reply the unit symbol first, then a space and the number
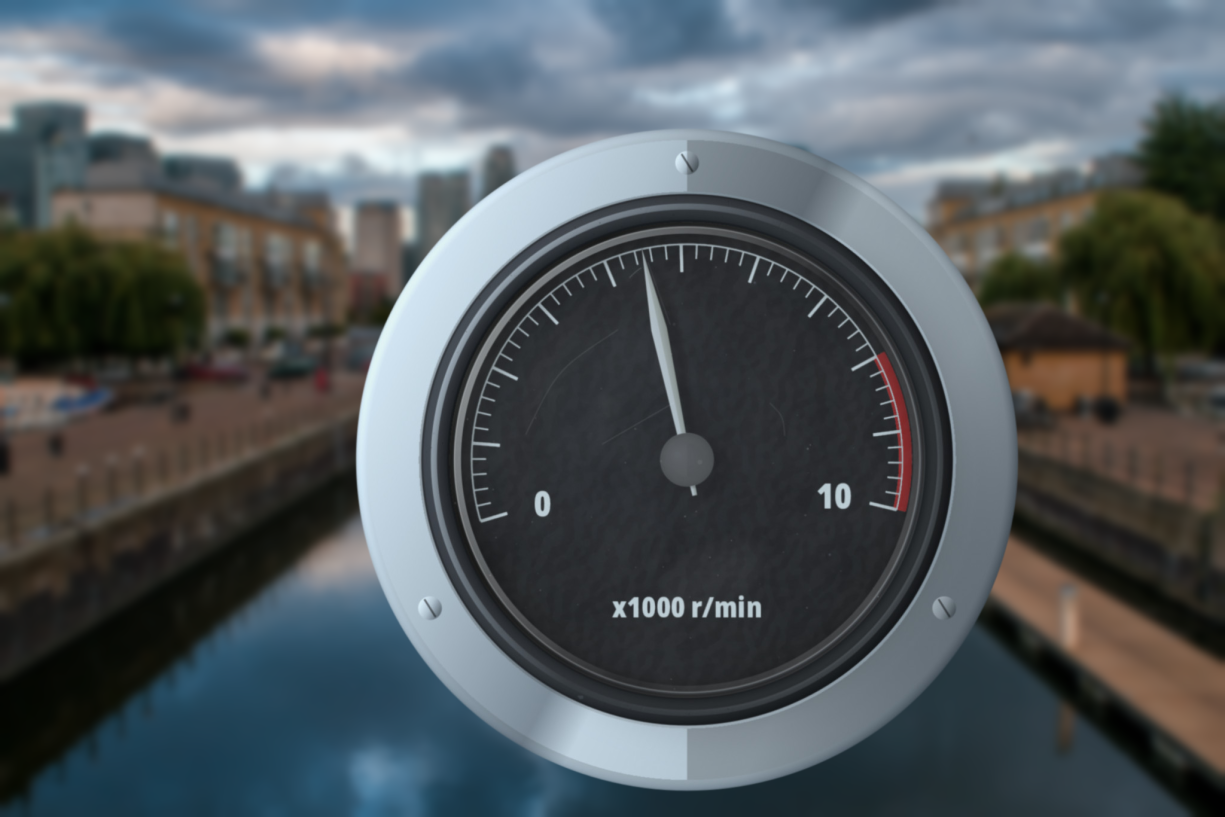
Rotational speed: rpm 4500
